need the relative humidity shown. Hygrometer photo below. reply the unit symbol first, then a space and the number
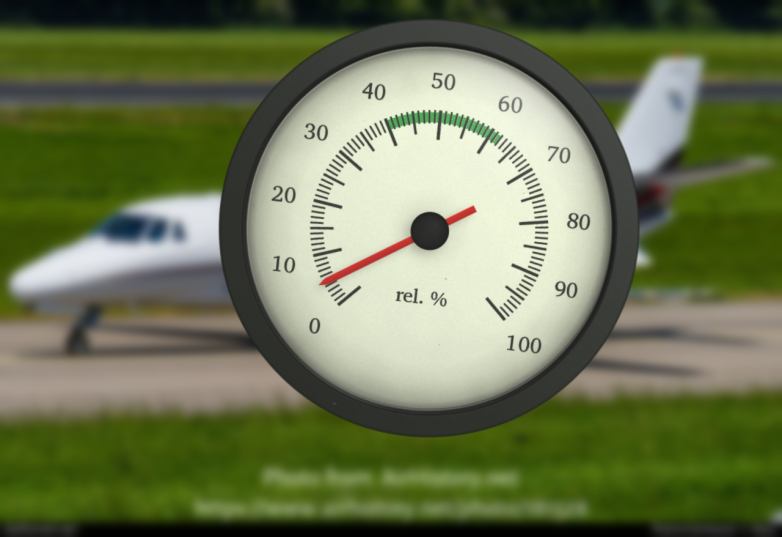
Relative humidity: % 5
